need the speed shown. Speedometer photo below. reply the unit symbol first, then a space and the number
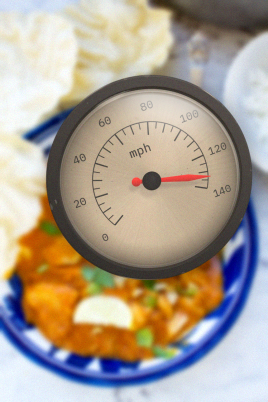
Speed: mph 132.5
